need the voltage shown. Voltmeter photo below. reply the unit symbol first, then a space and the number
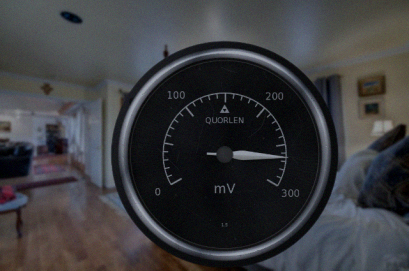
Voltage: mV 265
